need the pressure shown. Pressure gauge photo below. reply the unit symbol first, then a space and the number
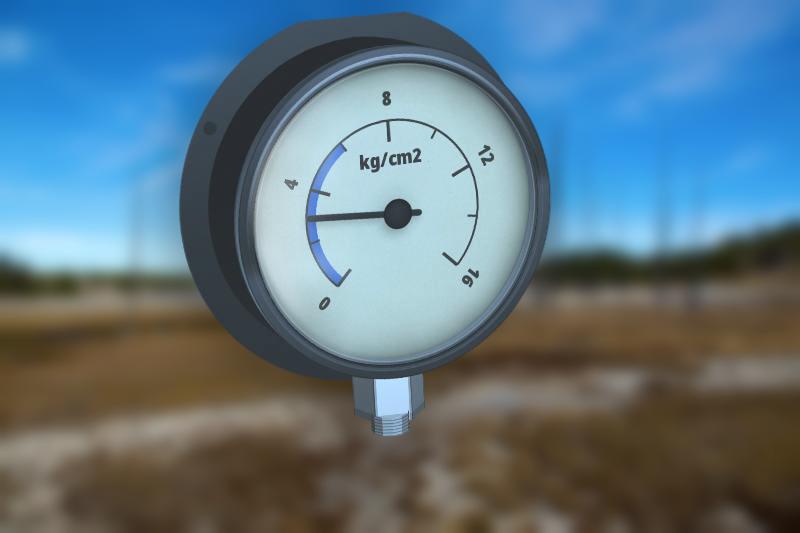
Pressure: kg/cm² 3
